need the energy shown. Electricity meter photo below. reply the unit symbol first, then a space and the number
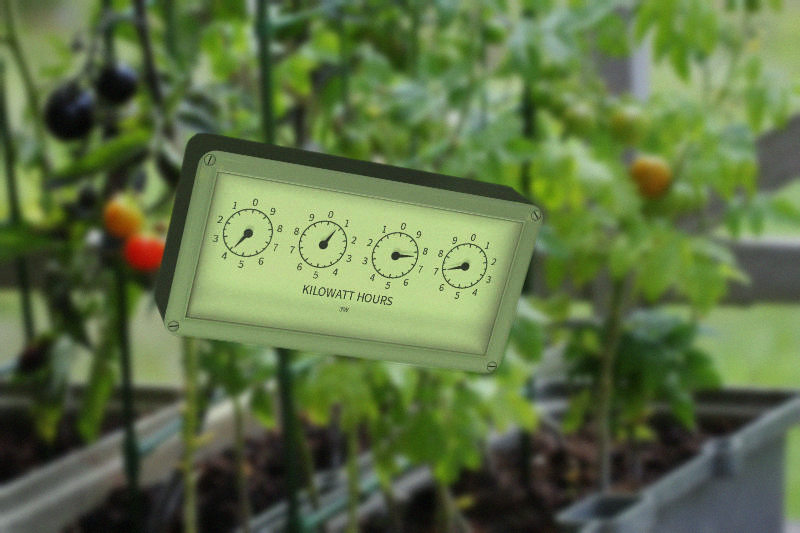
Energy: kWh 4077
